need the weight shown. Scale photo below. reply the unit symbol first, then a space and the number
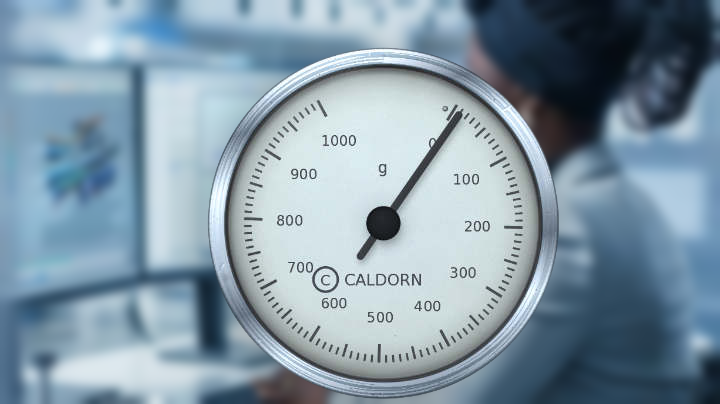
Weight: g 10
